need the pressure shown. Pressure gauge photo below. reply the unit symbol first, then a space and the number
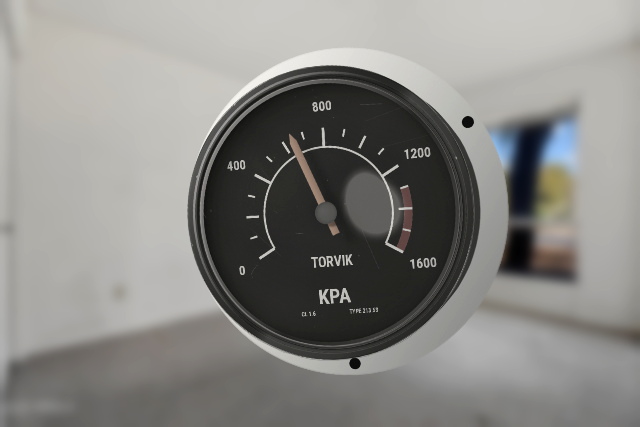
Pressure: kPa 650
